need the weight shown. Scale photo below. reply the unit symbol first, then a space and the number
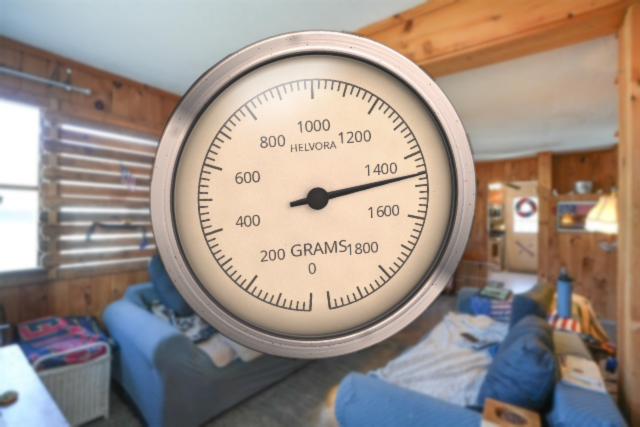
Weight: g 1460
